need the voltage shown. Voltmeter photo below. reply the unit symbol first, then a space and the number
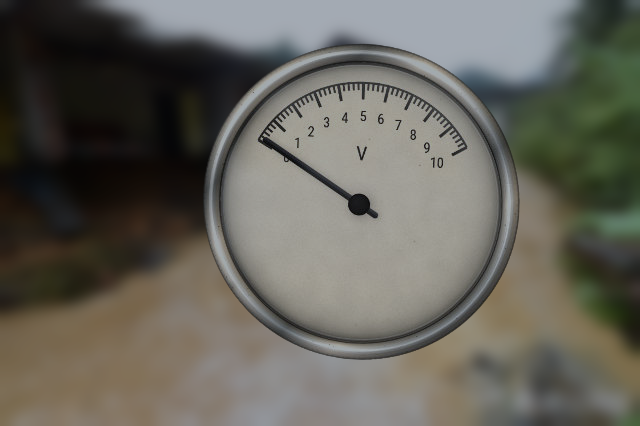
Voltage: V 0.2
